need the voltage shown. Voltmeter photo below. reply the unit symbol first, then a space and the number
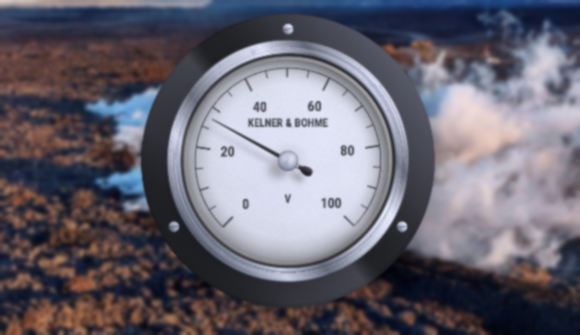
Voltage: V 27.5
